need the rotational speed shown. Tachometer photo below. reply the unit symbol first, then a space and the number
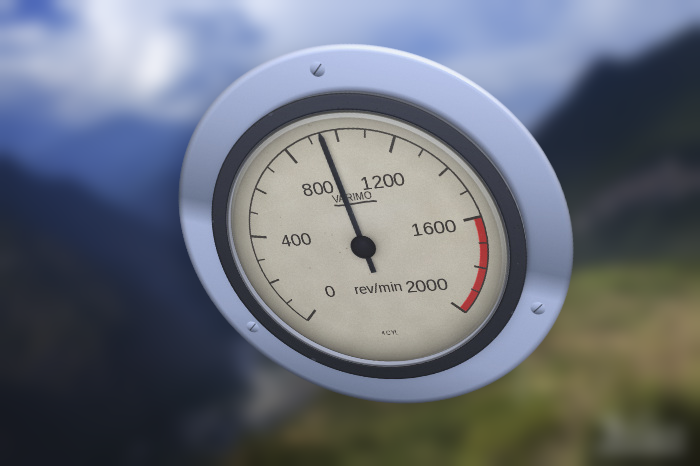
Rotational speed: rpm 950
